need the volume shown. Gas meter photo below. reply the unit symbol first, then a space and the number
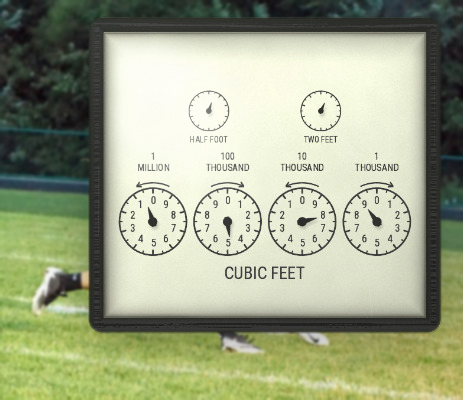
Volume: ft³ 47900
